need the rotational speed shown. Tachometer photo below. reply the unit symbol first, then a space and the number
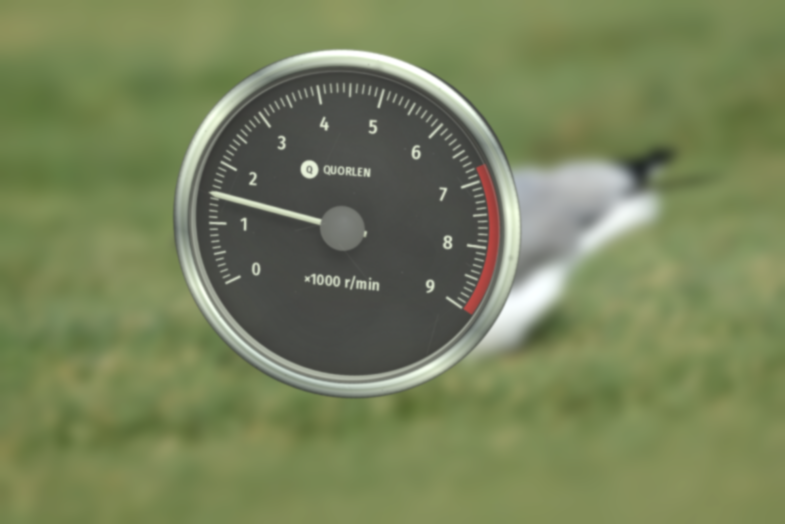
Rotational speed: rpm 1500
